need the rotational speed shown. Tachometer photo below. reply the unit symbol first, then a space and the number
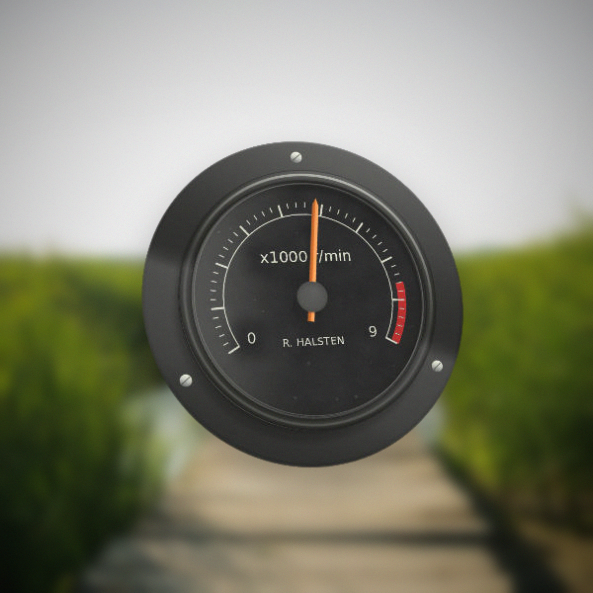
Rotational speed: rpm 4800
